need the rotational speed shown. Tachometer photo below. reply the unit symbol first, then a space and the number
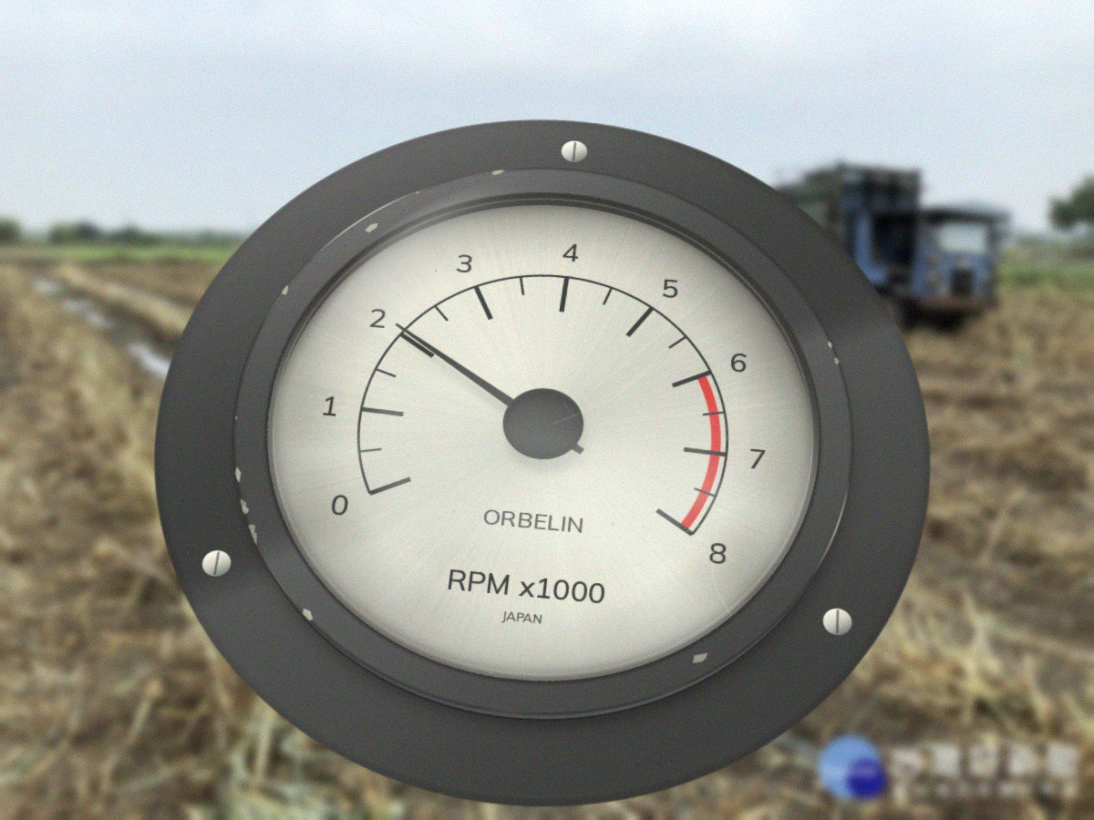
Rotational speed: rpm 2000
